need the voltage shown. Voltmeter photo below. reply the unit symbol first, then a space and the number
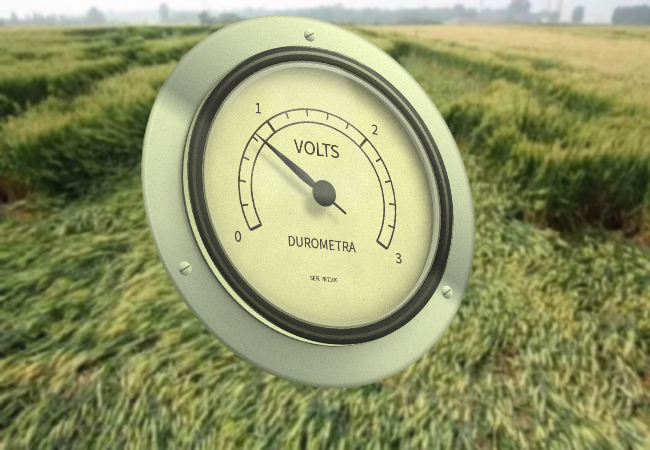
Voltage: V 0.8
